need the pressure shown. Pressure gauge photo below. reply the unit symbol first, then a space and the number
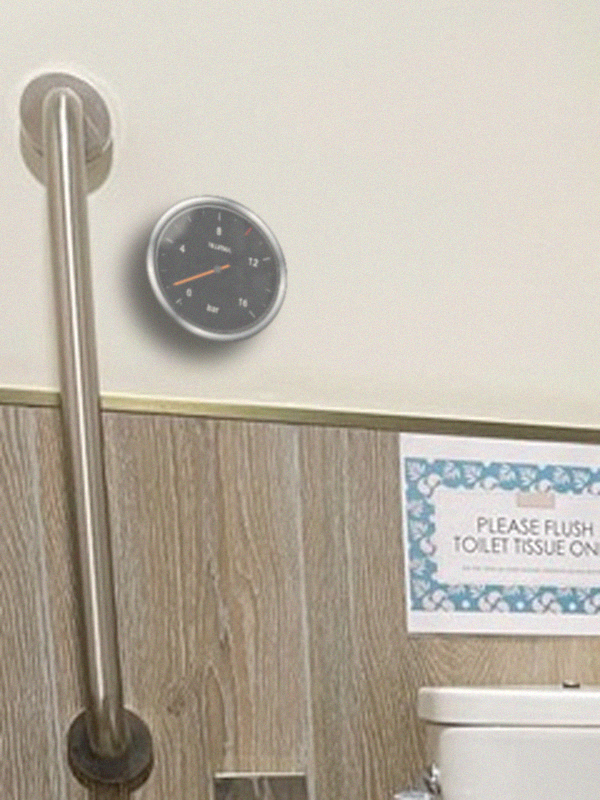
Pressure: bar 1
